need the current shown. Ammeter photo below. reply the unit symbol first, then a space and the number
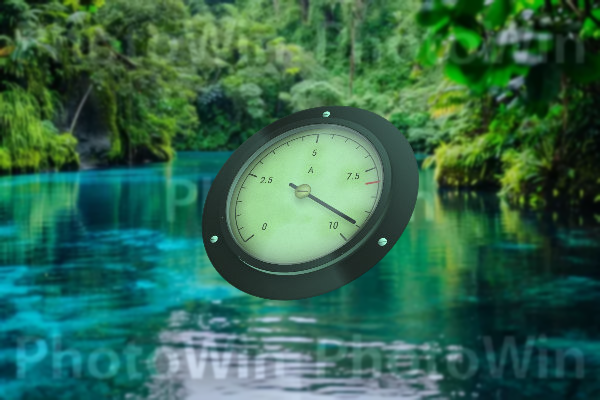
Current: A 9.5
